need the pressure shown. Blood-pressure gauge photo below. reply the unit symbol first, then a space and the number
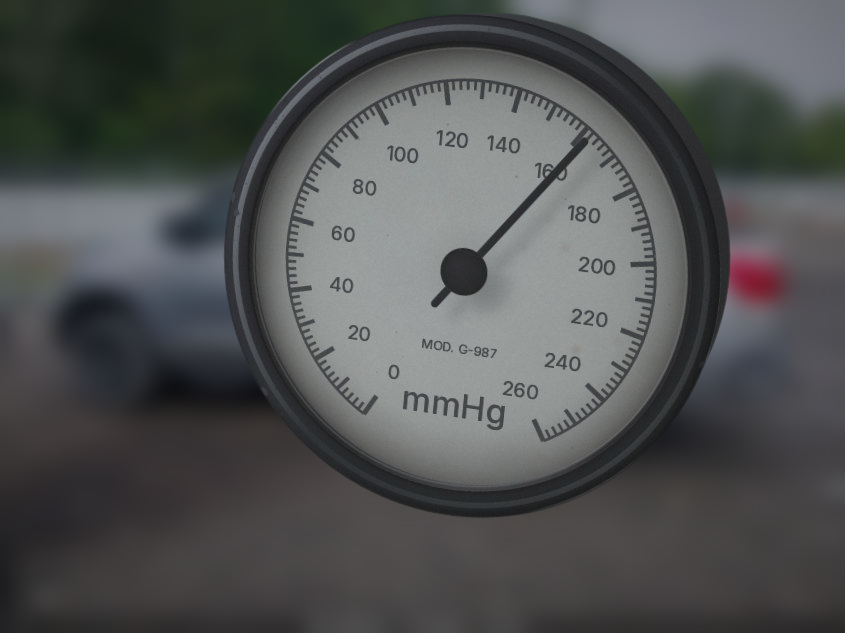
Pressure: mmHg 162
